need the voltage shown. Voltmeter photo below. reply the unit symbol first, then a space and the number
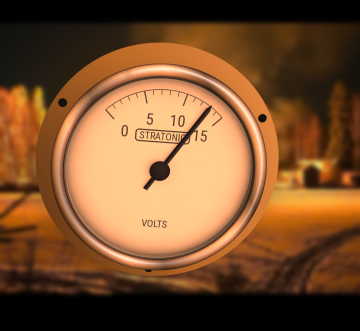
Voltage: V 13
